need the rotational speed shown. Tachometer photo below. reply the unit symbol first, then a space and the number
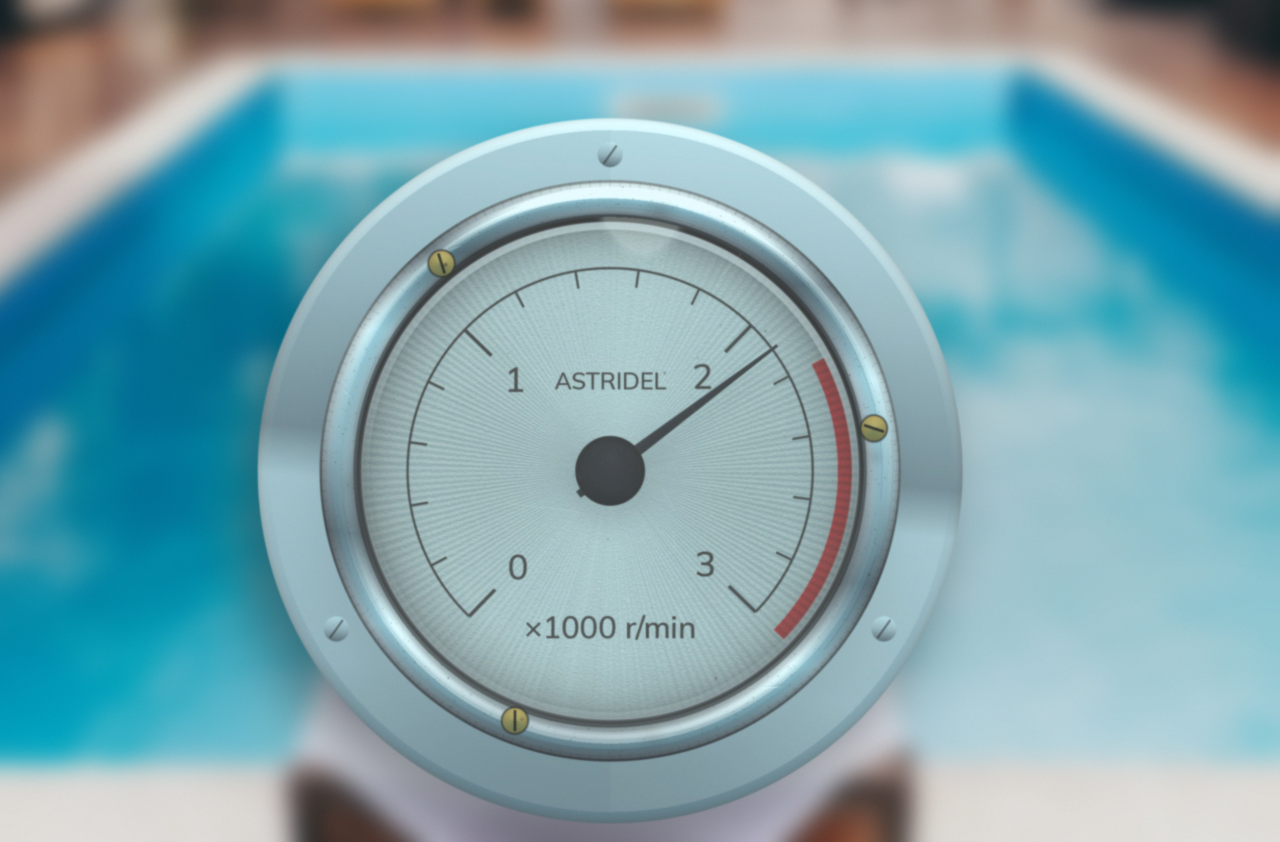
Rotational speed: rpm 2100
